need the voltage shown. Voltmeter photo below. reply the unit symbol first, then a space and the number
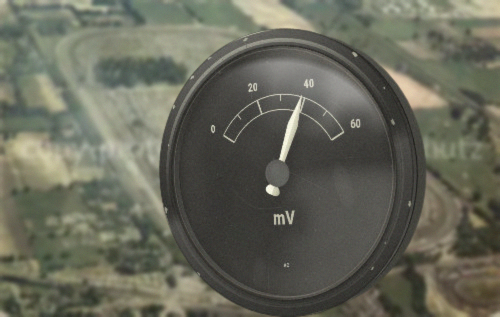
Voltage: mV 40
